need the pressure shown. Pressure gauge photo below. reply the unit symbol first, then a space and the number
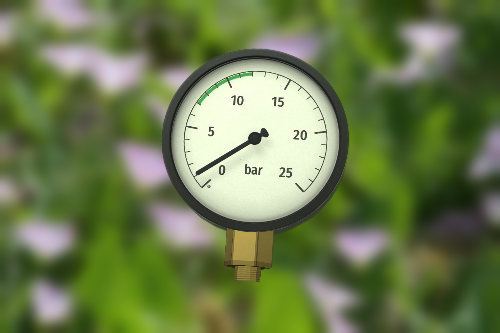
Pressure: bar 1
